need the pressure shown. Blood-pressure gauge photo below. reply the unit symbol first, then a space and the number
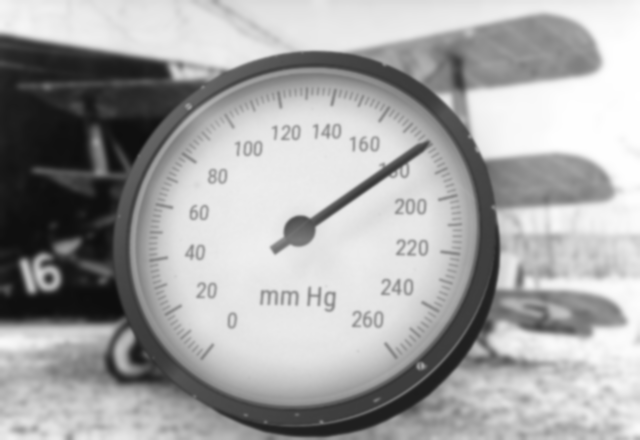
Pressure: mmHg 180
